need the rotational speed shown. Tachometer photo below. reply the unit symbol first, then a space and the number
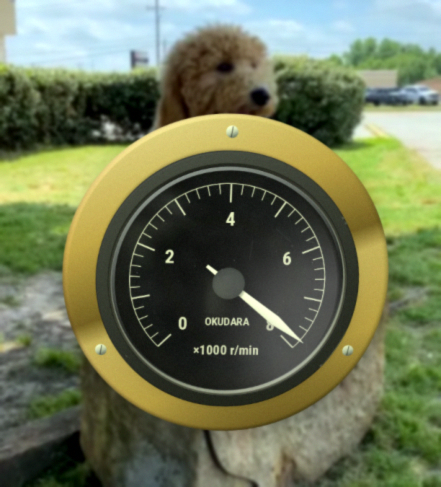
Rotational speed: rpm 7800
